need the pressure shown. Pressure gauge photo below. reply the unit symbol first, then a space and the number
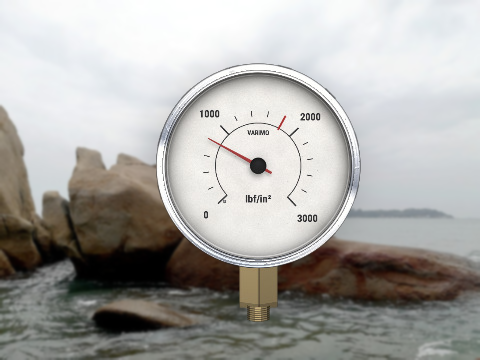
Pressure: psi 800
